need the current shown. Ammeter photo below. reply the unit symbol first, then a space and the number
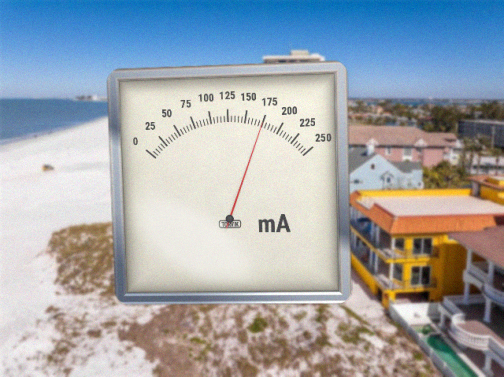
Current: mA 175
